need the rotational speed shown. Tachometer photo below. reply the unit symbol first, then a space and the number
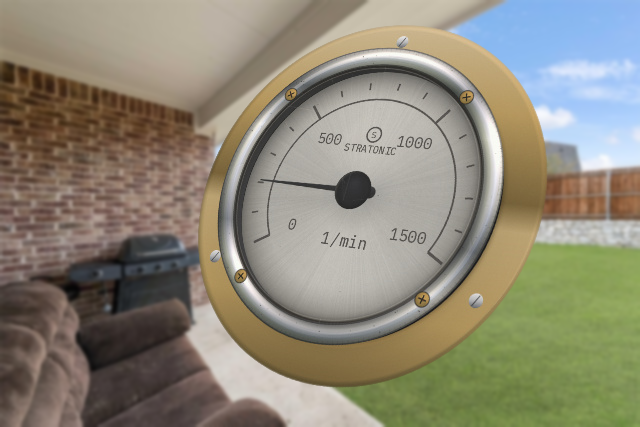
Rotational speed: rpm 200
